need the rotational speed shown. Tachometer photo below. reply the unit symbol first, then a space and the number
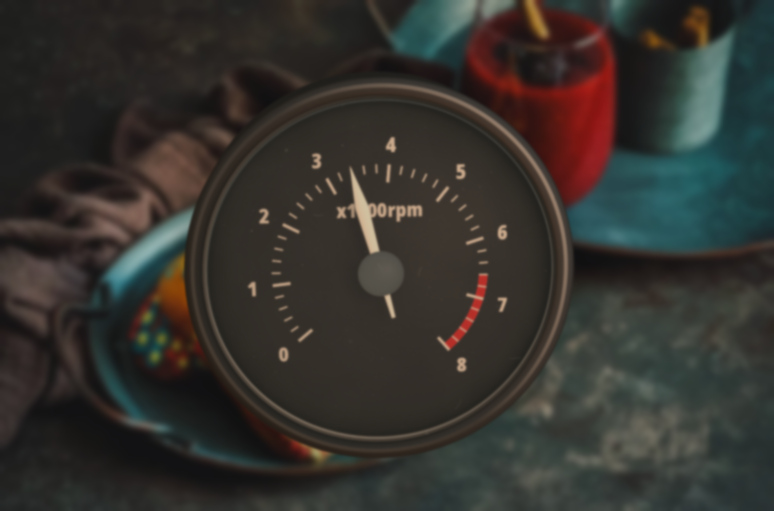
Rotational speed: rpm 3400
